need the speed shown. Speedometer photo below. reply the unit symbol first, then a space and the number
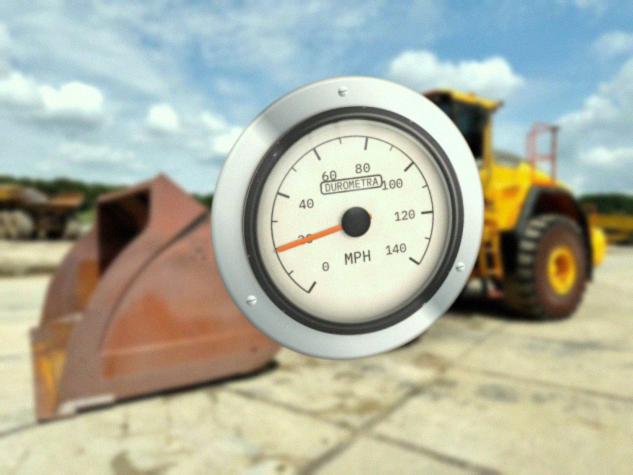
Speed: mph 20
